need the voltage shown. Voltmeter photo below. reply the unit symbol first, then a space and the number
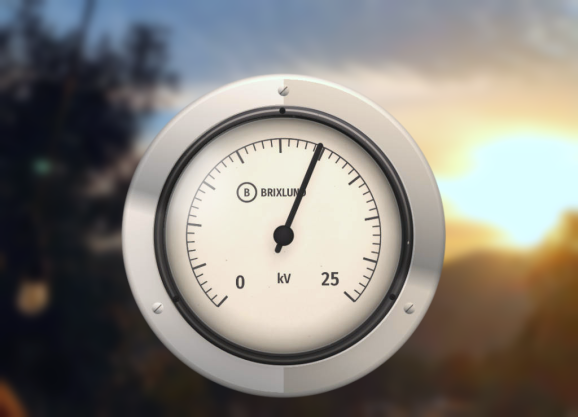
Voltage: kV 14.75
